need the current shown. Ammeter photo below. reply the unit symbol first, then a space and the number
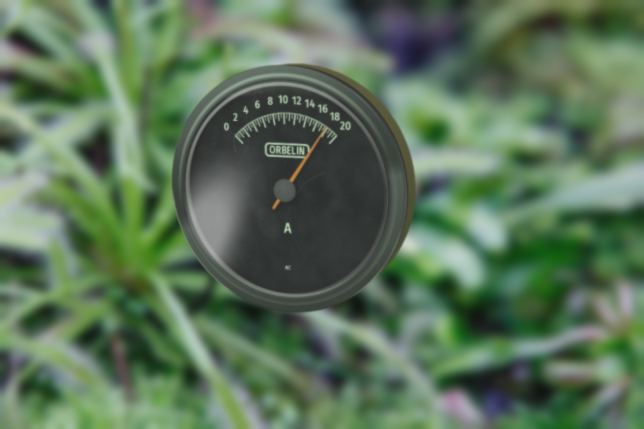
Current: A 18
